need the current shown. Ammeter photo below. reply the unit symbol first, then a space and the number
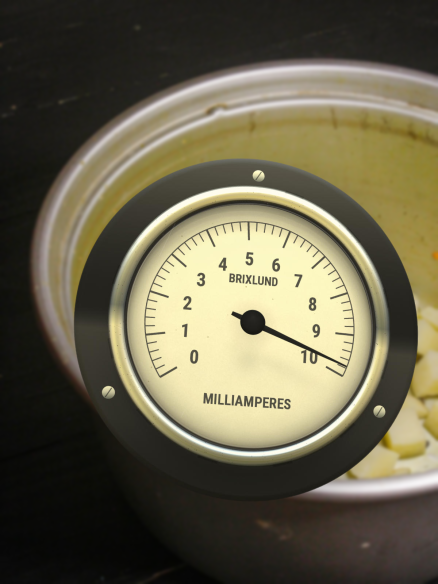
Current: mA 9.8
